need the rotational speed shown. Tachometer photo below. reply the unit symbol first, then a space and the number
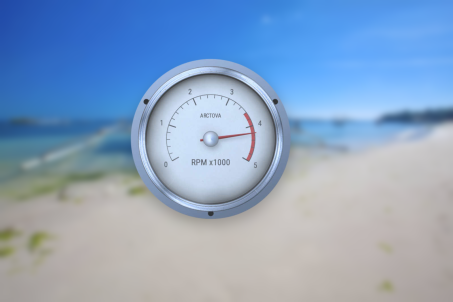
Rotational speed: rpm 4200
